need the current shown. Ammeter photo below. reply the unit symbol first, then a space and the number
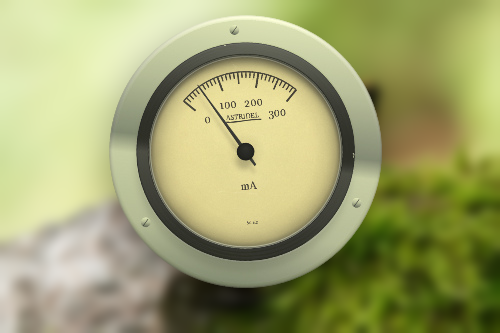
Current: mA 50
